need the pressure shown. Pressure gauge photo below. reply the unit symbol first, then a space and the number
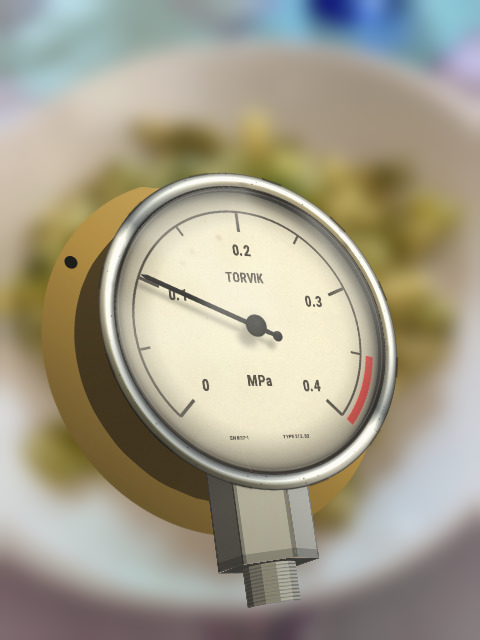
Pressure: MPa 0.1
